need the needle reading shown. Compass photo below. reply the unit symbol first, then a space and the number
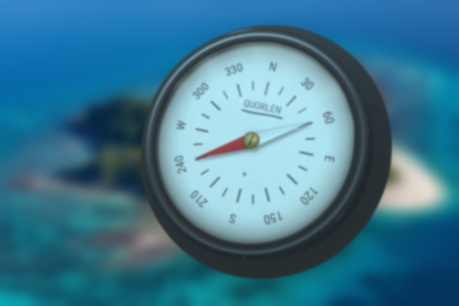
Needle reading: ° 240
